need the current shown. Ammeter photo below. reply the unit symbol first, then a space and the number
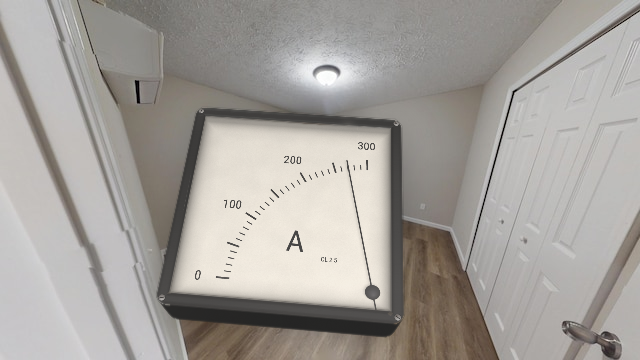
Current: A 270
